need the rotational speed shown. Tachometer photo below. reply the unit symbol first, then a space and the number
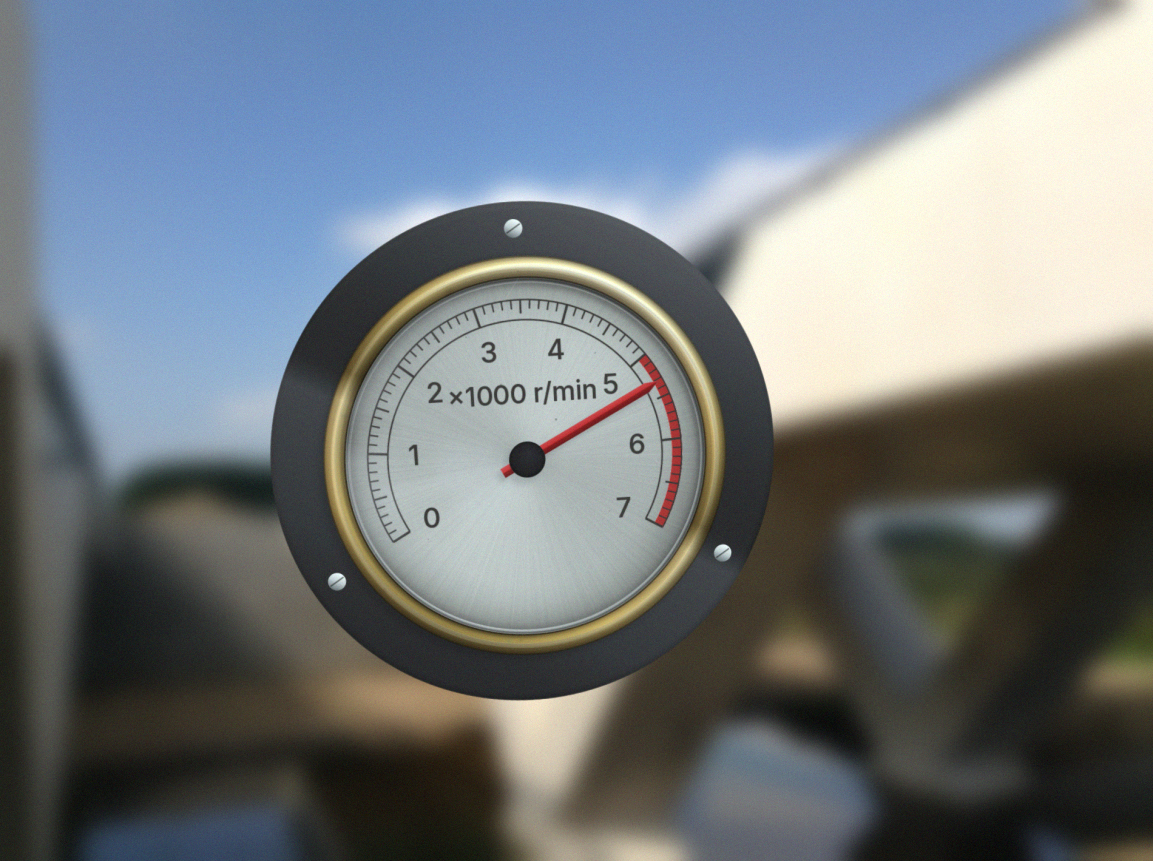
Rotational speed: rpm 5300
